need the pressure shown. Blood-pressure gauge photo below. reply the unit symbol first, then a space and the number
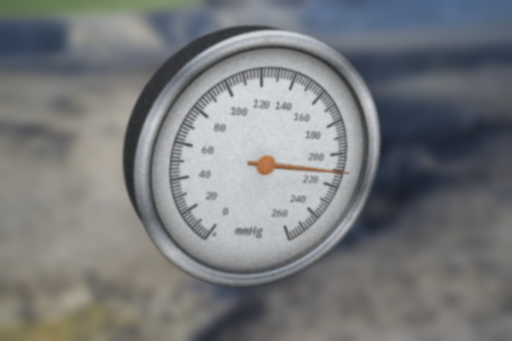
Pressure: mmHg 210
